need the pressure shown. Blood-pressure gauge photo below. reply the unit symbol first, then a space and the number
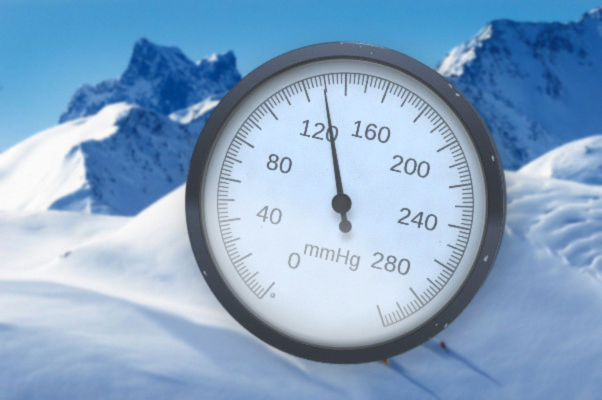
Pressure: mmHg 130
